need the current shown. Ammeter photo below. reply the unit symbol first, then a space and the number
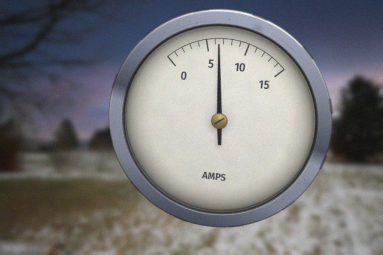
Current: A 6.5
